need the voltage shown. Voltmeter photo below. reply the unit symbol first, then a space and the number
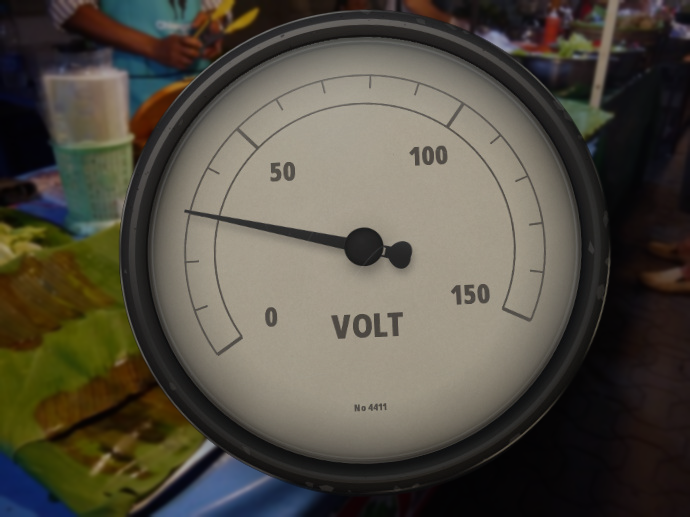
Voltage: V 30
